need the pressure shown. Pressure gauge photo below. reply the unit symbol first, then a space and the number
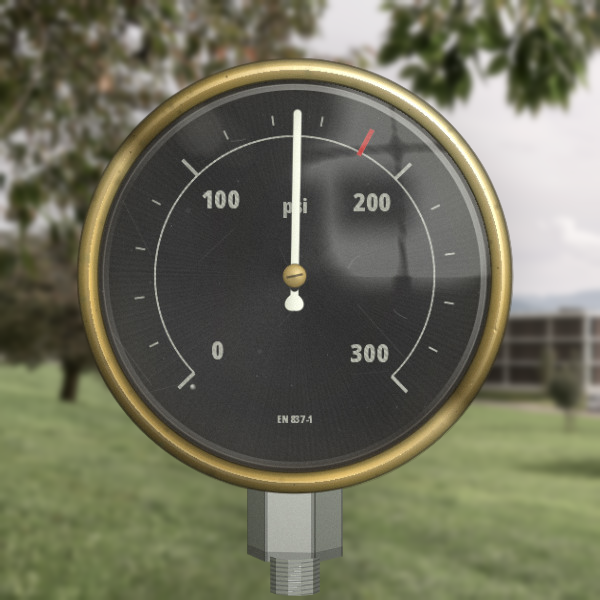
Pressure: psi 150
